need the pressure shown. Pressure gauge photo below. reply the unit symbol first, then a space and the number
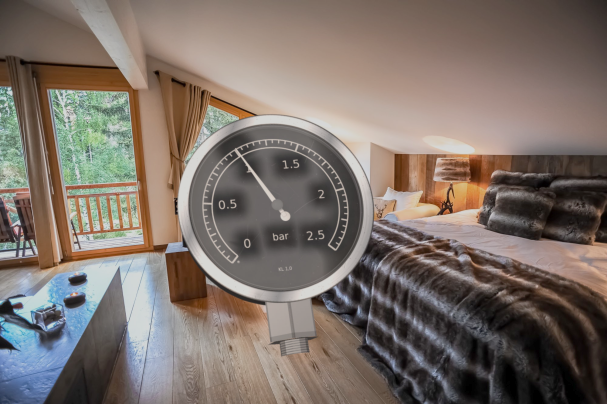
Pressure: bar 1
